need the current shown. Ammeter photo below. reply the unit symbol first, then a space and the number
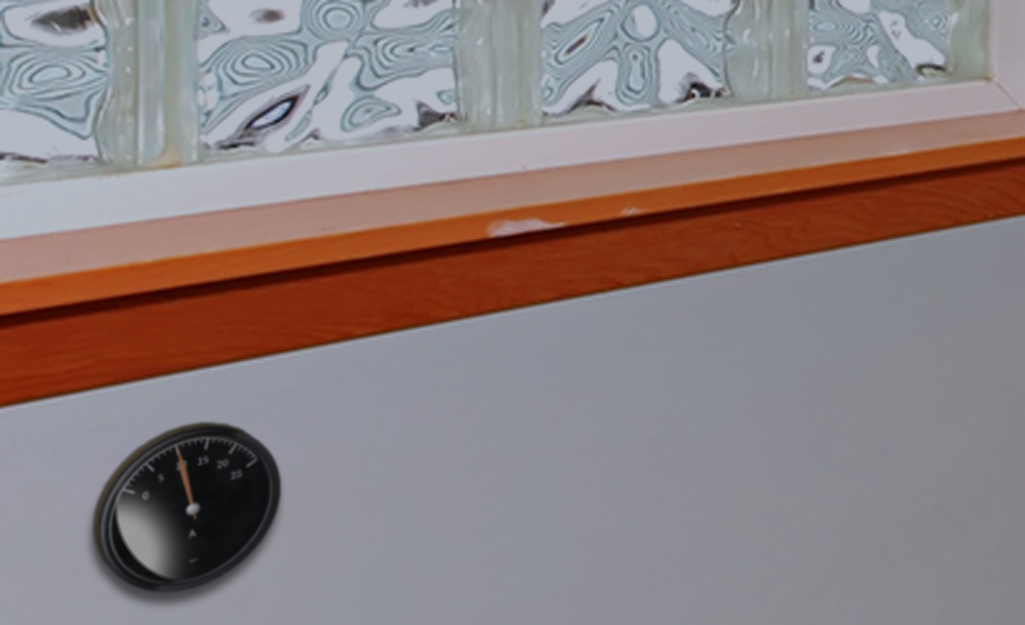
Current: A 10
